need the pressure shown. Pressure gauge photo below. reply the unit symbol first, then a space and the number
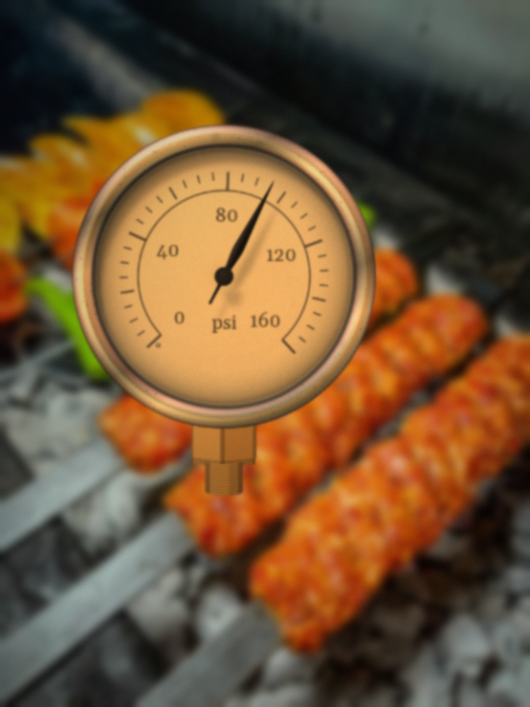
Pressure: psi 95
